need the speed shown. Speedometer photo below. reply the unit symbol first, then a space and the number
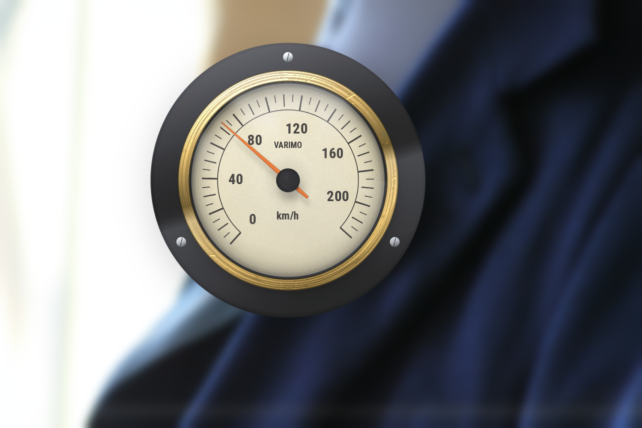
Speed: km/h 72.5
